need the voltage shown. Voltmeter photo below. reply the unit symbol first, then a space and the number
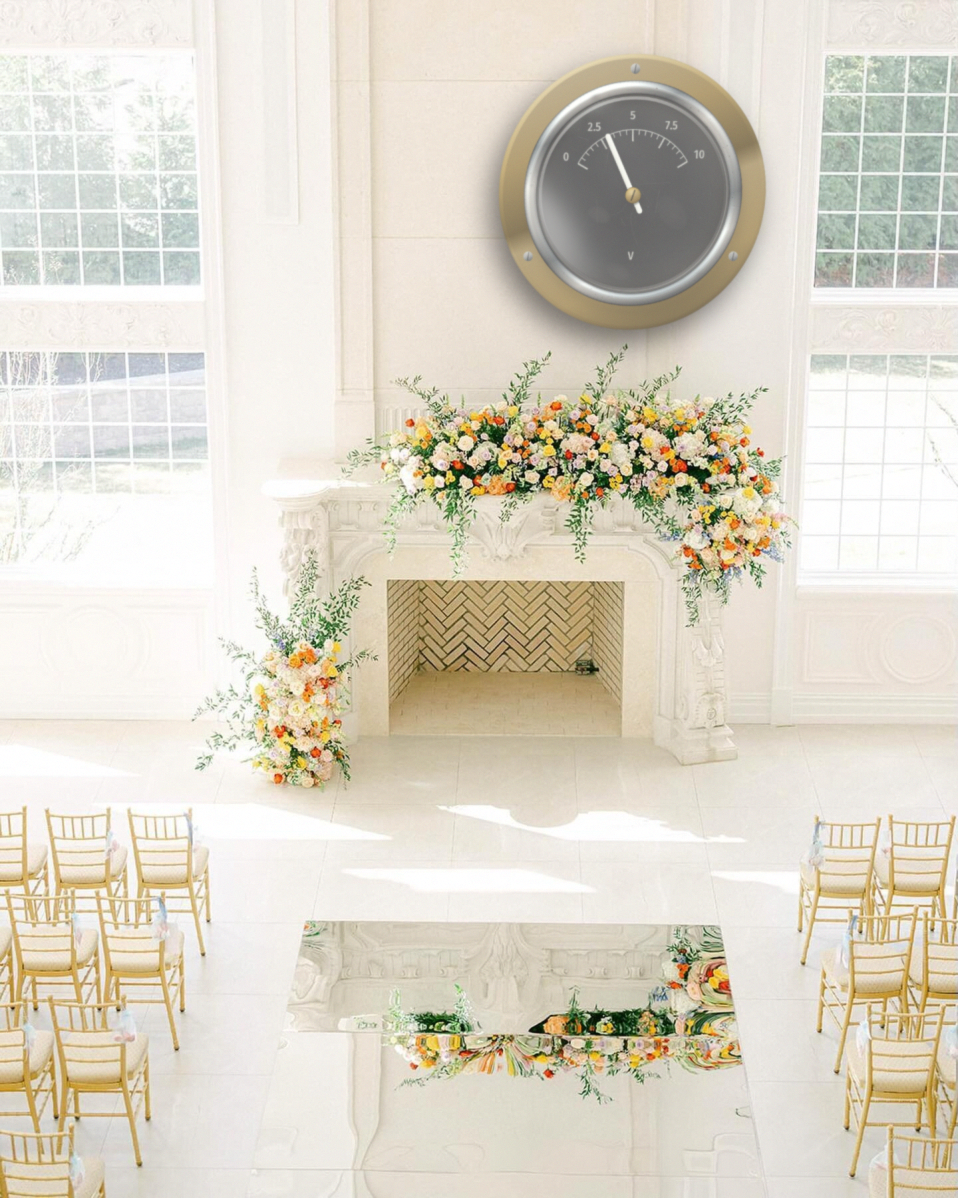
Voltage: V 3
